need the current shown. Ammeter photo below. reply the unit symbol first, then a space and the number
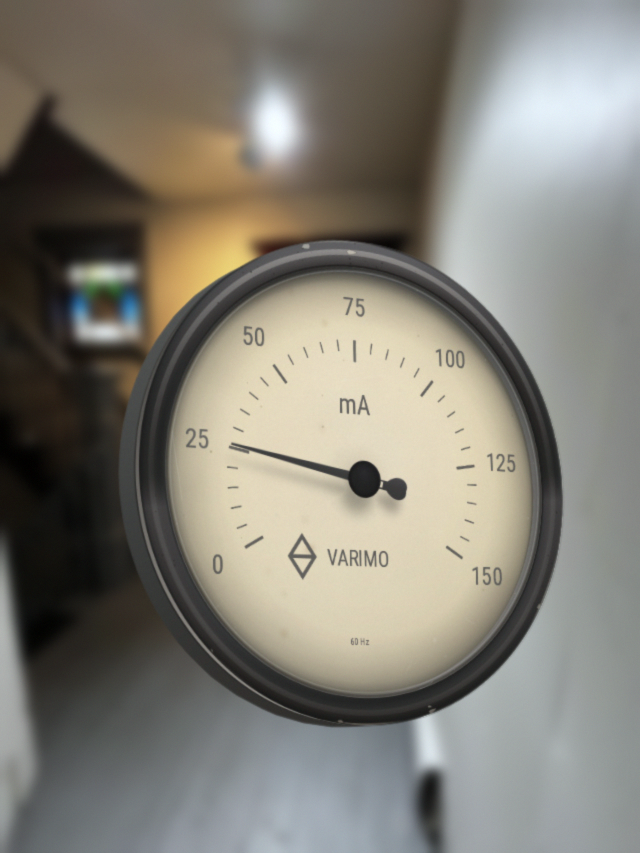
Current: mA 25
